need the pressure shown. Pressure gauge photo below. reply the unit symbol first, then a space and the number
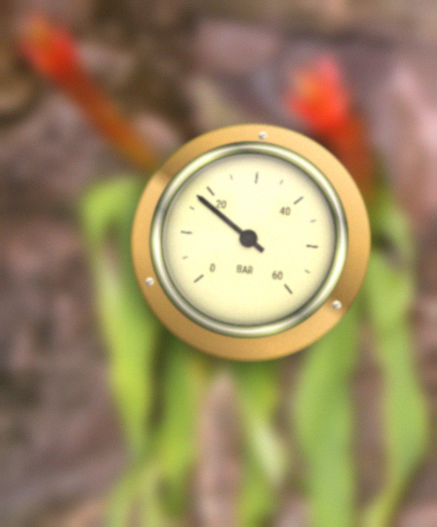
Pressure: bar 17.5
